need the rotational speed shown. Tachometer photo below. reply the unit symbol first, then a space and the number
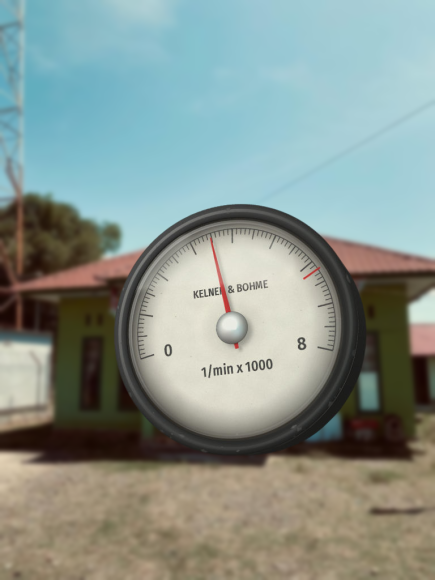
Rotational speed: rpm 3500
